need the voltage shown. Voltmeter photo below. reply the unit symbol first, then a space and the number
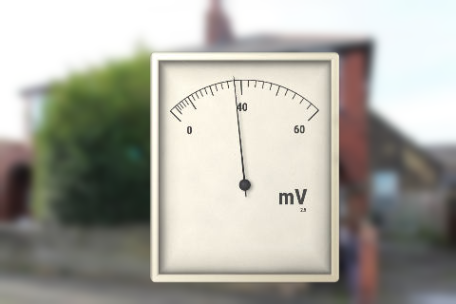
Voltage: mV 38
